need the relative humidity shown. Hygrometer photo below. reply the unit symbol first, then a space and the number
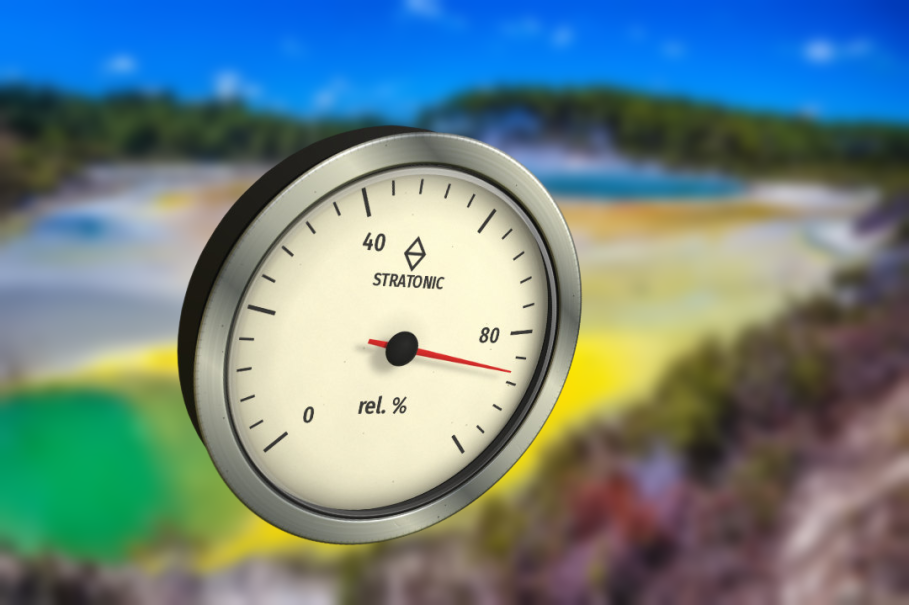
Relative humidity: % 86
